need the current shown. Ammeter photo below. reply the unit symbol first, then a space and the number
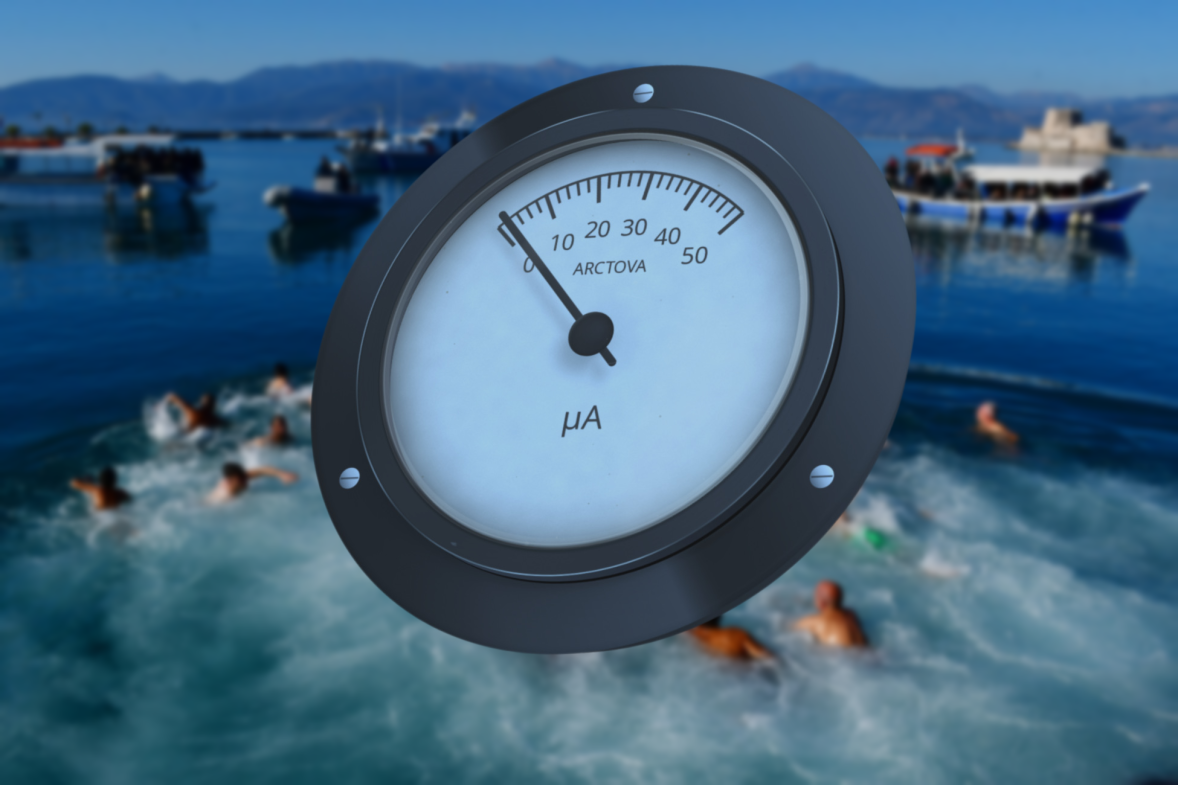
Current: µA 2
